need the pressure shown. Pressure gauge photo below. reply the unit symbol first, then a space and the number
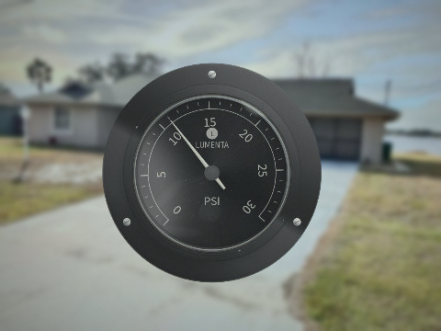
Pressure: psi 11
